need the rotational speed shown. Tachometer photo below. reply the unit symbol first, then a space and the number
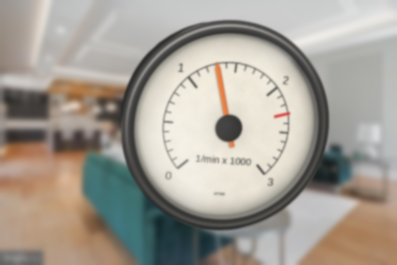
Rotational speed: rpm 1300
